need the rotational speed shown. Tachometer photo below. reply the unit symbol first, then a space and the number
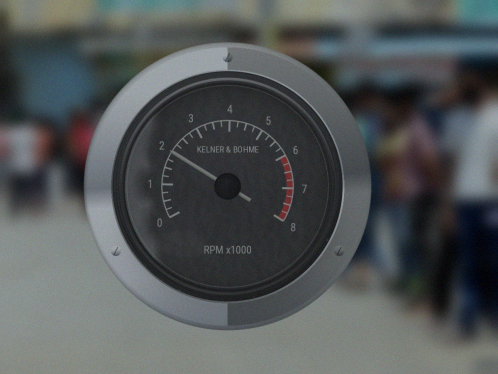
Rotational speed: rpm 2000
